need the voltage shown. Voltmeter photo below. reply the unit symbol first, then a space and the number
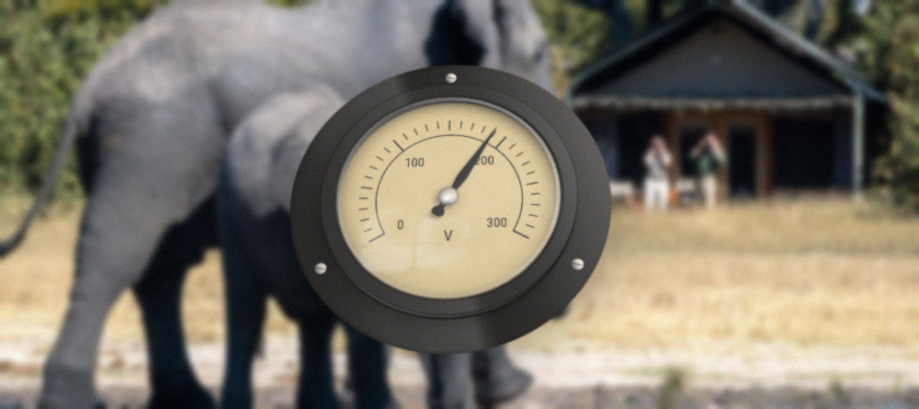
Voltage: V 190
